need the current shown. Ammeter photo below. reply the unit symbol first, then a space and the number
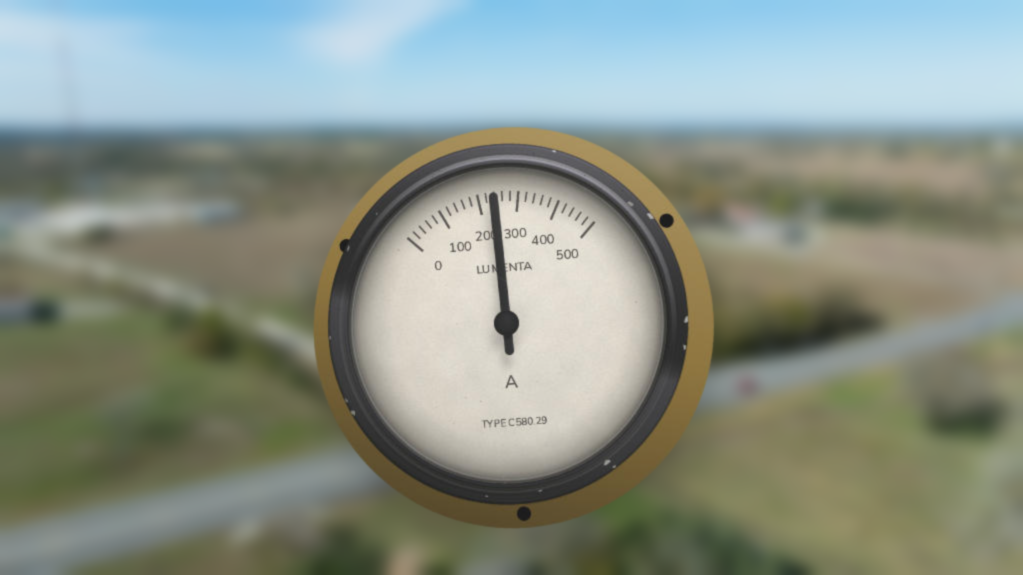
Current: A 240
